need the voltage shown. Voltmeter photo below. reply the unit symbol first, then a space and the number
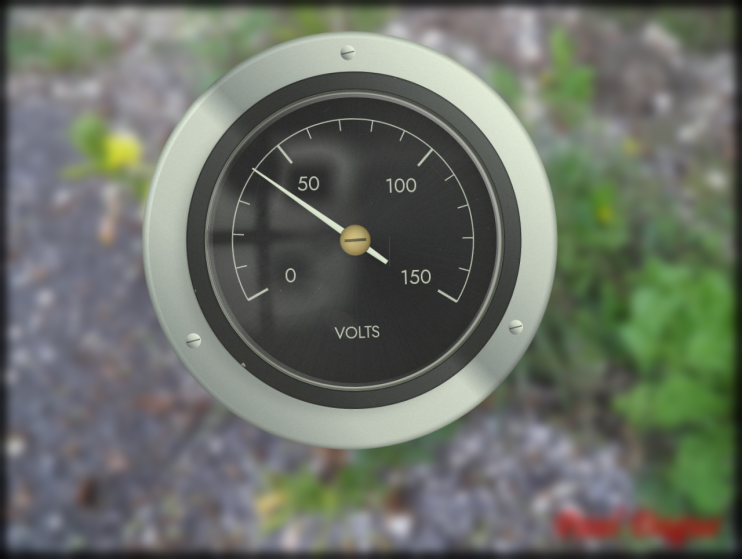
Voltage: V 40
